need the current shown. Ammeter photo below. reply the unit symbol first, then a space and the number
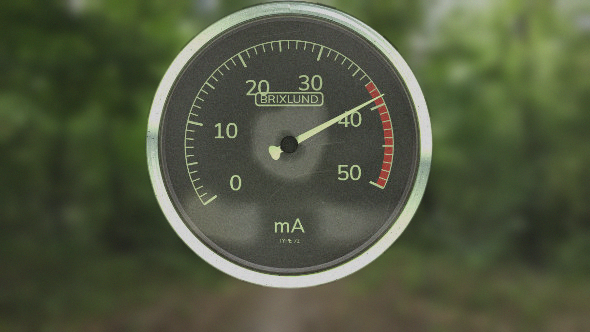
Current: mA 39
